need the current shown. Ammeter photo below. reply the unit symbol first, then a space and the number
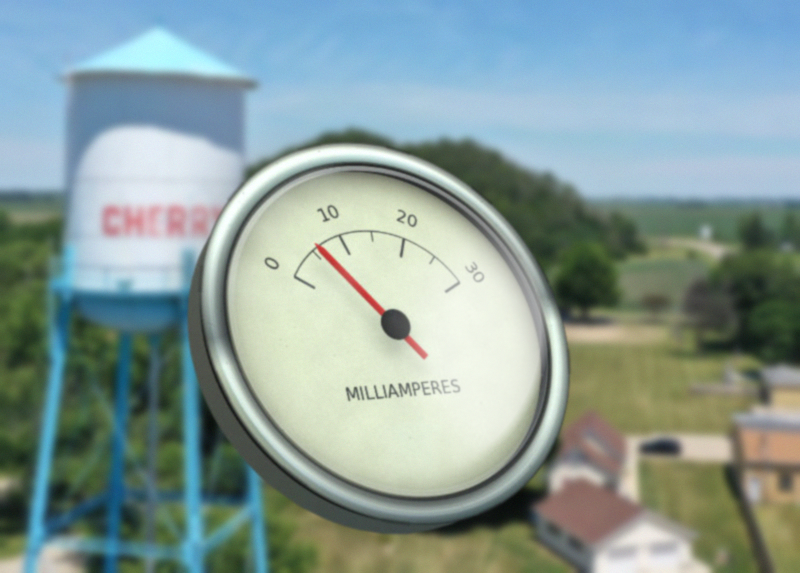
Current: mA 5
